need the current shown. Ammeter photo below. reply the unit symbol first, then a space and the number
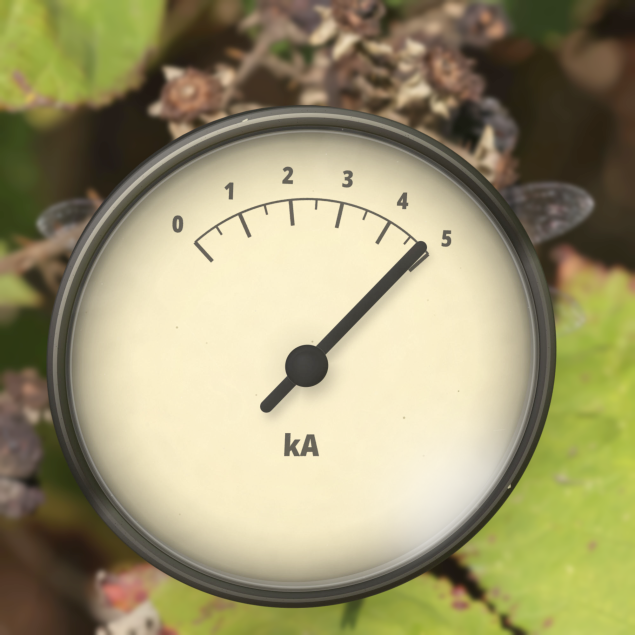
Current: kA 4.75
